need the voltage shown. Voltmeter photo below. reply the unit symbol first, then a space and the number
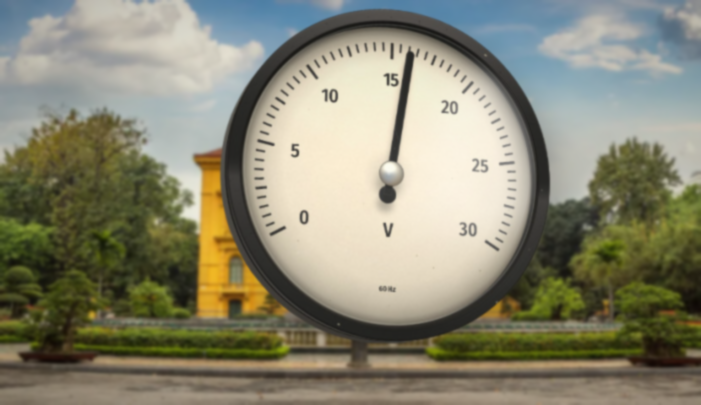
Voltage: V 16
